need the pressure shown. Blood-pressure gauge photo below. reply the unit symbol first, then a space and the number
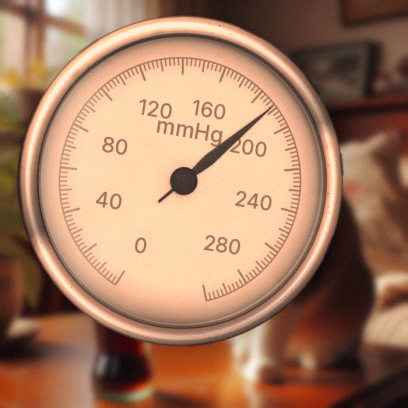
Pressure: mmHg 188
